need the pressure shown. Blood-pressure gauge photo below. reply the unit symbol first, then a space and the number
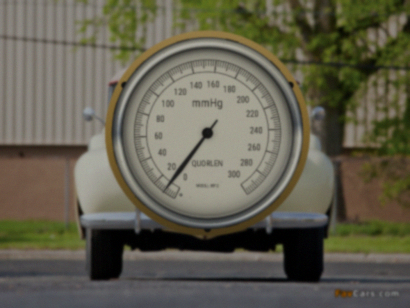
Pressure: mmHg 10
